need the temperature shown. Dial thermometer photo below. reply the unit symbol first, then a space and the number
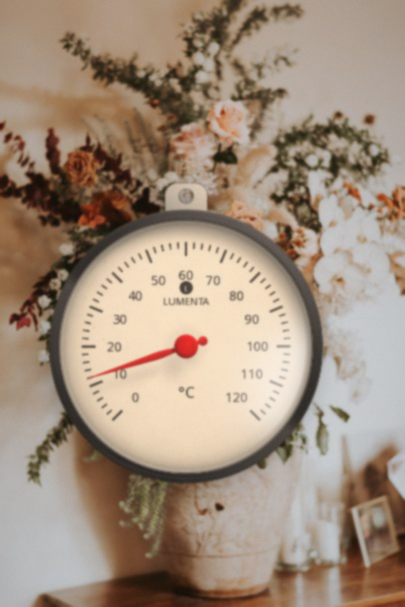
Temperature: °C 12
